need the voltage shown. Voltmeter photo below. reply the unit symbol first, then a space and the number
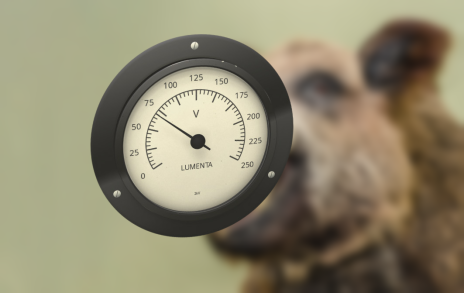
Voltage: V 70
